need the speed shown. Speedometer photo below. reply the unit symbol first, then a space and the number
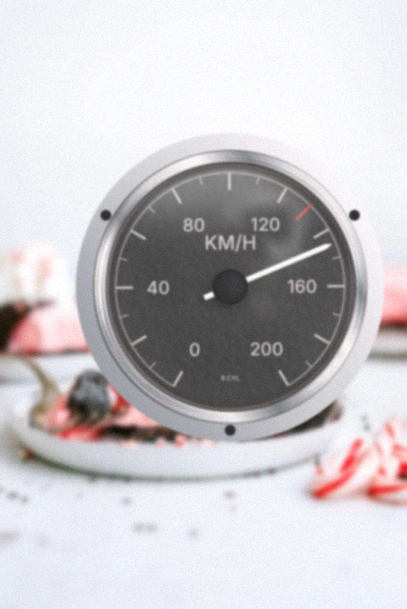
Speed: km/h 145
